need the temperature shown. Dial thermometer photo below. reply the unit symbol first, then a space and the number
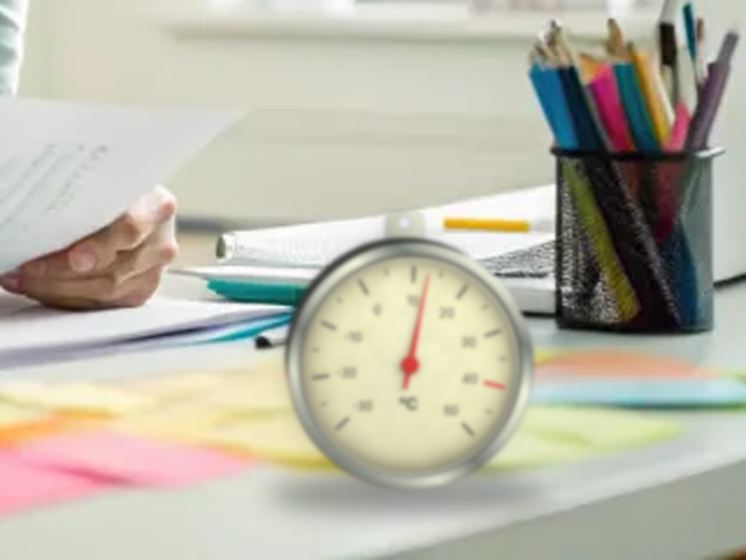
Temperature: °C 12.5
